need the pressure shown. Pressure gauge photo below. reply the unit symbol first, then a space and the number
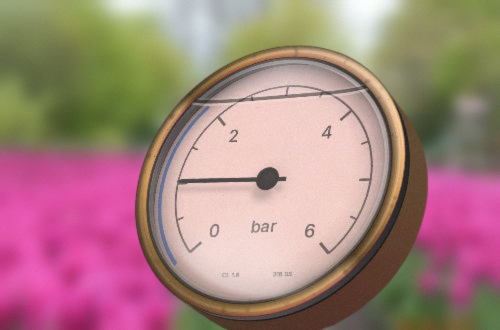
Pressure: bar 1
